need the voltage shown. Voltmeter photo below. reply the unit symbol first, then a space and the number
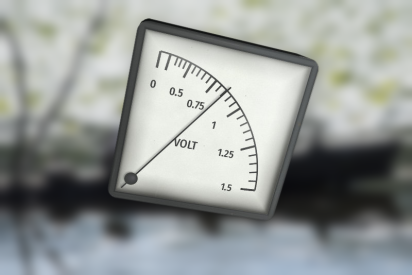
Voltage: V 0.85
